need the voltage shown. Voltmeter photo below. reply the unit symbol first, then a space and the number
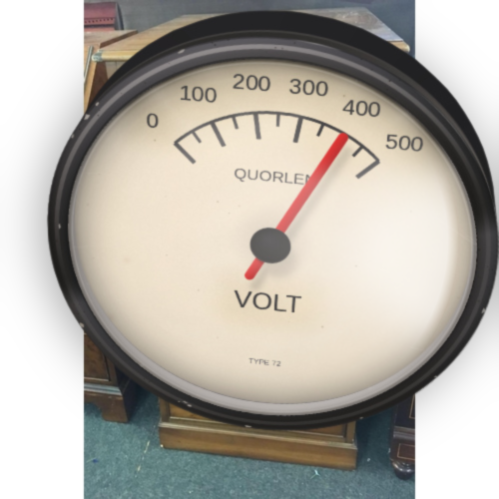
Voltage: V 400
